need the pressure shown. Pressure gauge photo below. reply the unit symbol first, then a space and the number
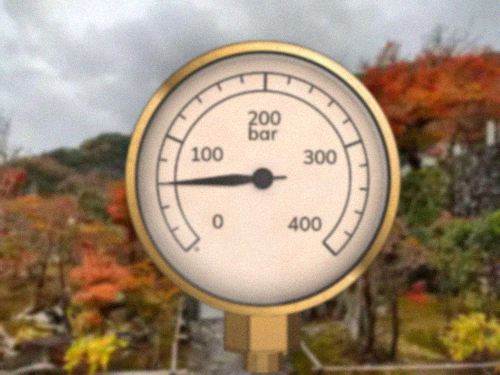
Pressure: bar 60
